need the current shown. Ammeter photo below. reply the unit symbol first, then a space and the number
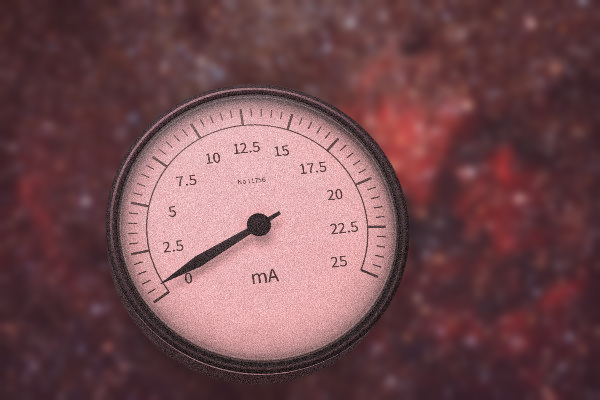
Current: mA 0.5
